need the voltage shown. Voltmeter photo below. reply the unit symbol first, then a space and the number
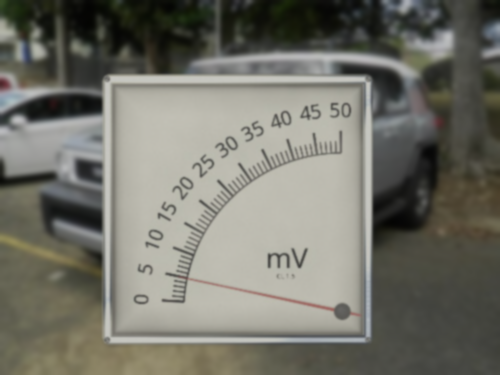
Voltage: mV 5
